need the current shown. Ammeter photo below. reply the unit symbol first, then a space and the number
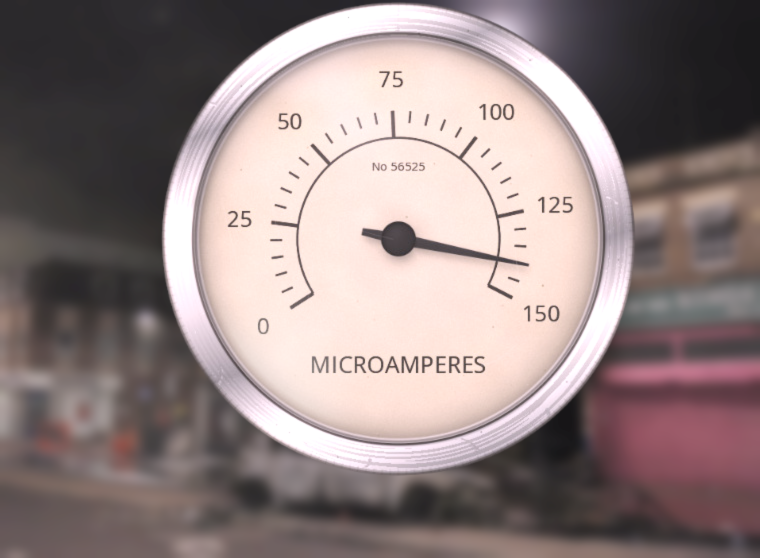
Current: µA 140
